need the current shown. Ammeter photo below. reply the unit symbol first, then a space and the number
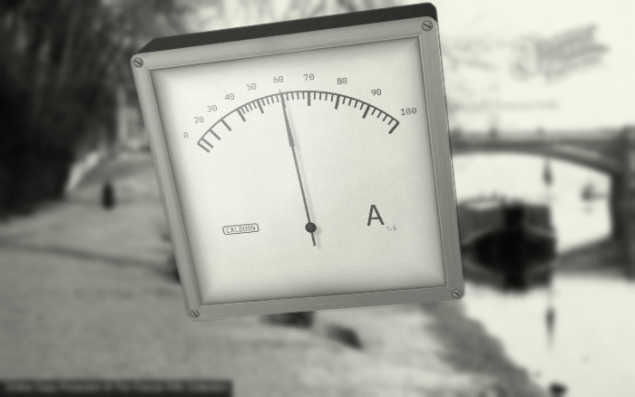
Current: A 60
